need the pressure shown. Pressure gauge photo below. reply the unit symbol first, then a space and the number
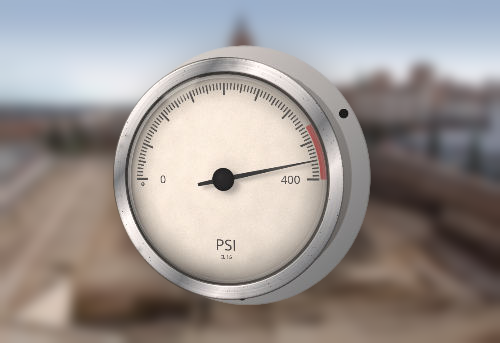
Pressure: psi 375
